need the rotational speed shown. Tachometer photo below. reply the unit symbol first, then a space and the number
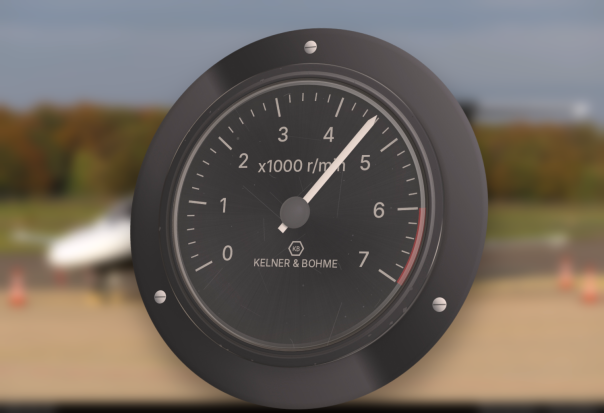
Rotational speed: rpm 4600
